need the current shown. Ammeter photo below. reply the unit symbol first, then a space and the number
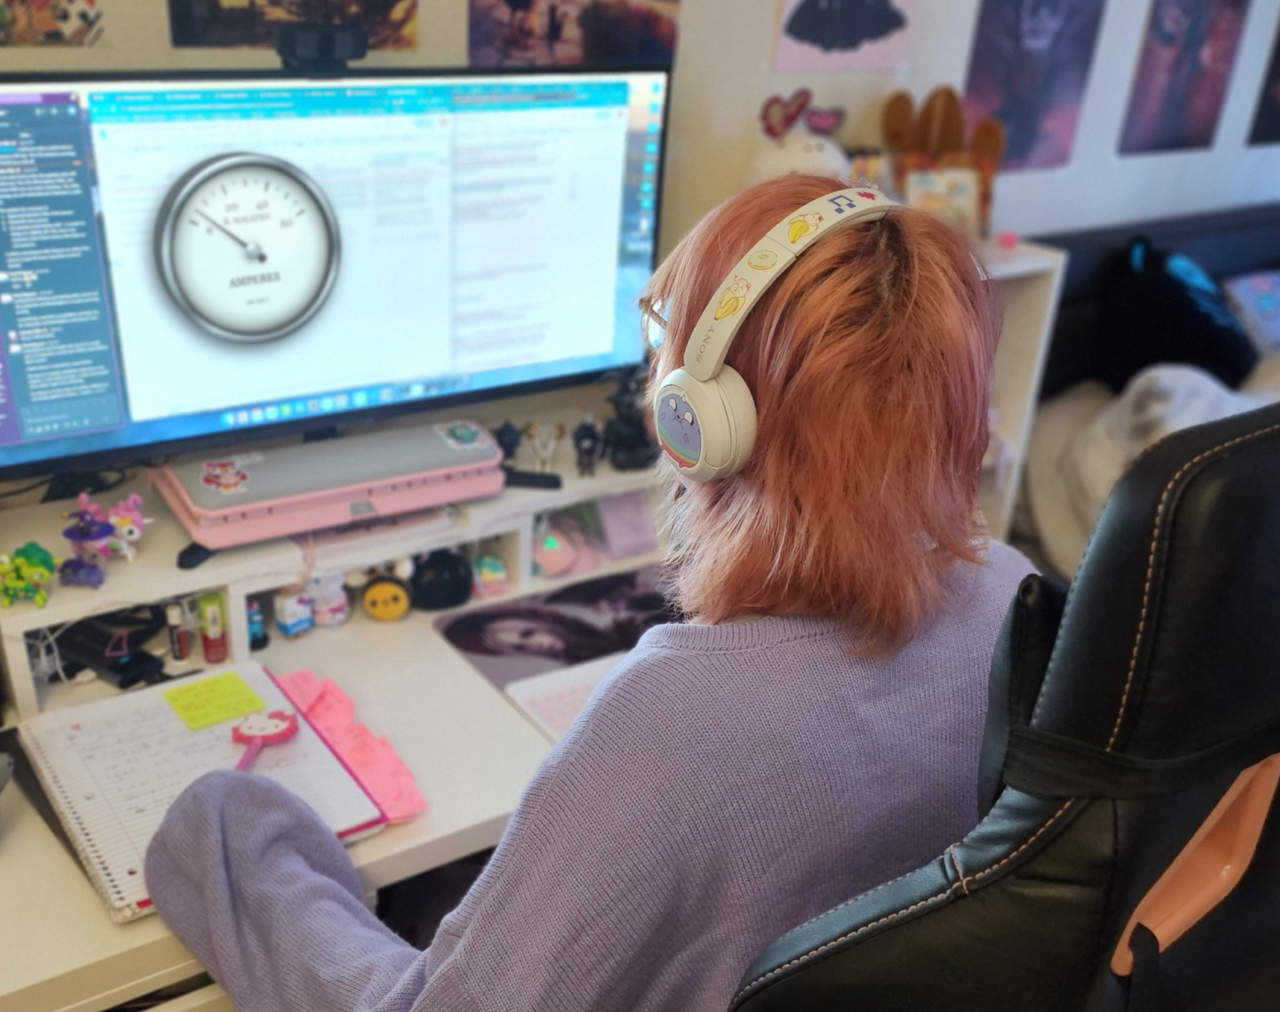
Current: A 5
